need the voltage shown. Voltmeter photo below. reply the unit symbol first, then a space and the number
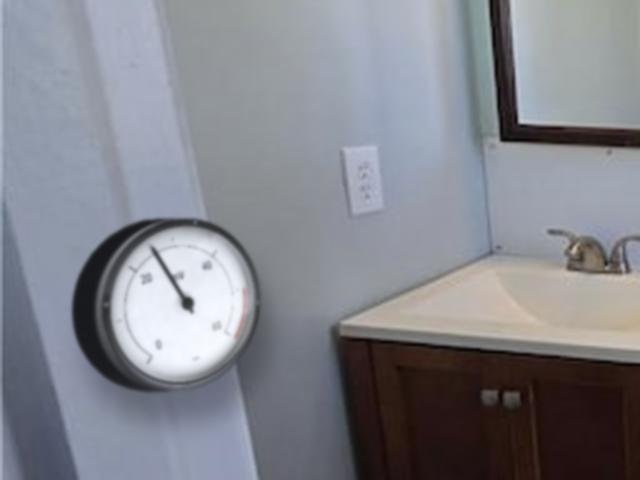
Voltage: mV 25
